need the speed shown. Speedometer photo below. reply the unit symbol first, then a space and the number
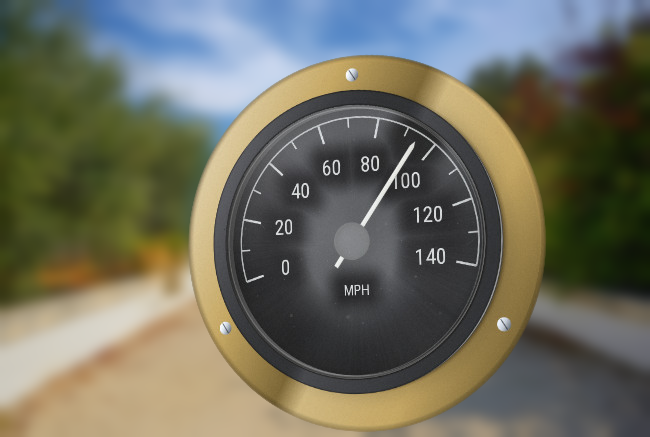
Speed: mph 95
